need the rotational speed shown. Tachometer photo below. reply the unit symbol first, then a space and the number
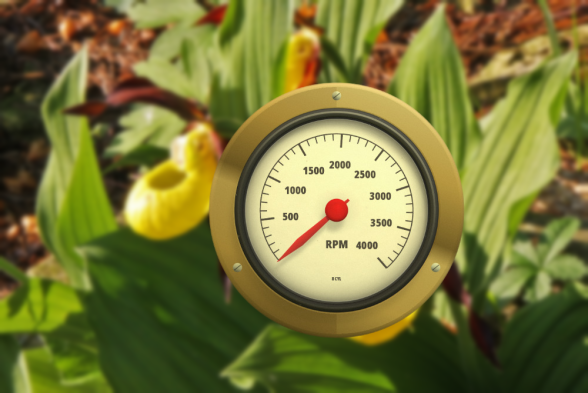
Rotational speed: rpm 0
